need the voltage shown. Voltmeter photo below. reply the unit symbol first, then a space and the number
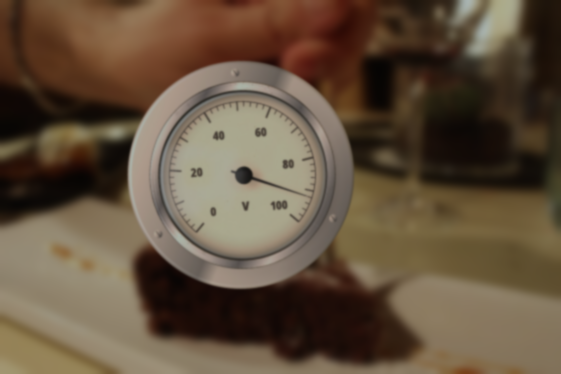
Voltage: V 92
